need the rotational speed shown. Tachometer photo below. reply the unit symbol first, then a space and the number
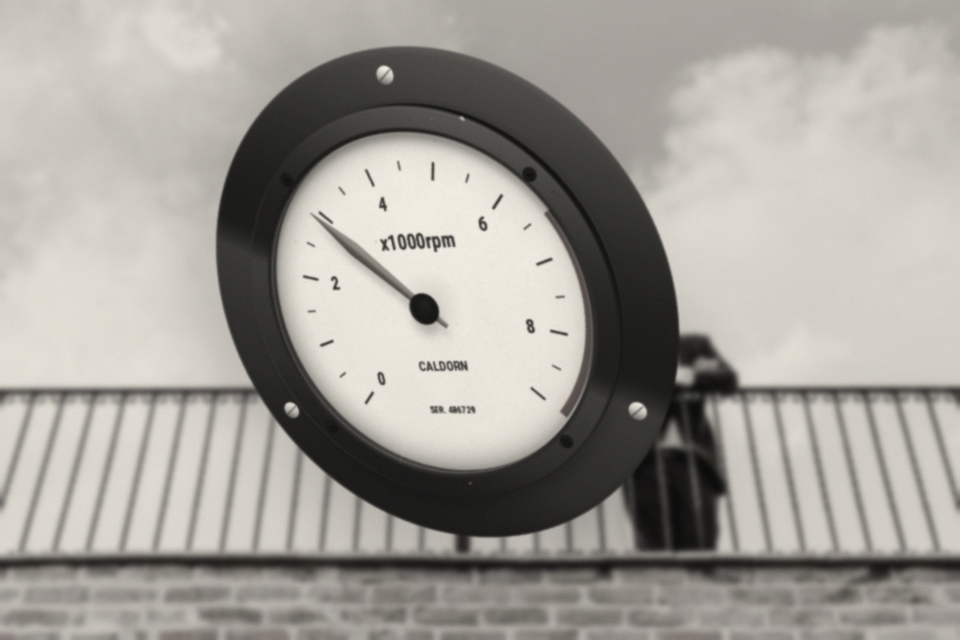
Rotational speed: rpm 3000
